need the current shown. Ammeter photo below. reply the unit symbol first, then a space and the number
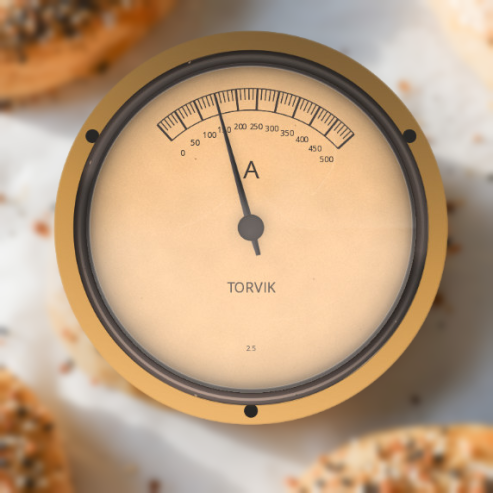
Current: A 150
